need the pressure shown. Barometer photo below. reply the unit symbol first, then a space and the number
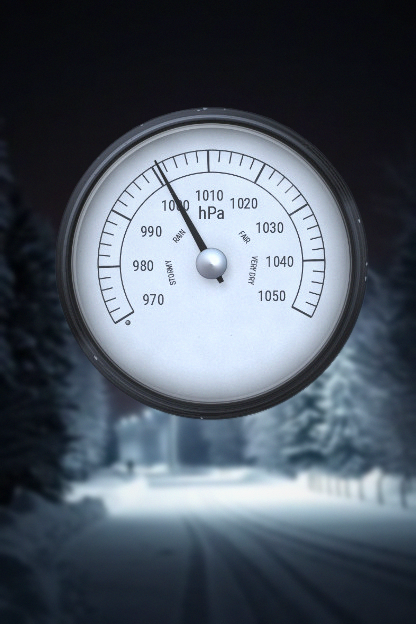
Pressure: hPa 1001
